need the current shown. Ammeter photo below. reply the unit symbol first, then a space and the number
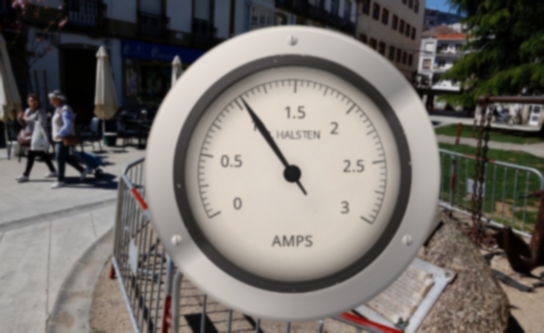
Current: A 1.05
